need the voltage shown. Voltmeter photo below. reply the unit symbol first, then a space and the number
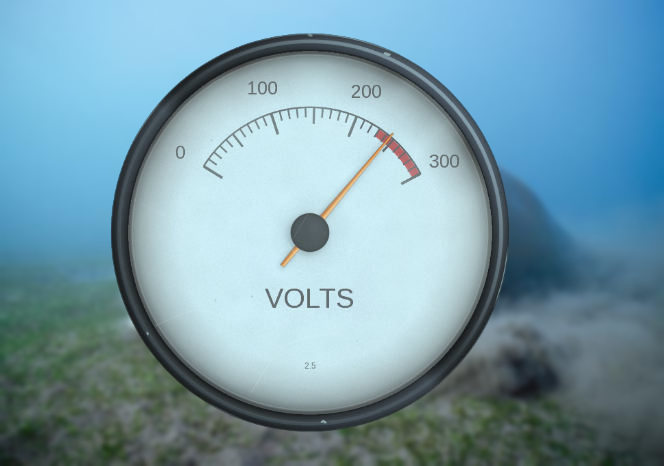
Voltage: V 245
